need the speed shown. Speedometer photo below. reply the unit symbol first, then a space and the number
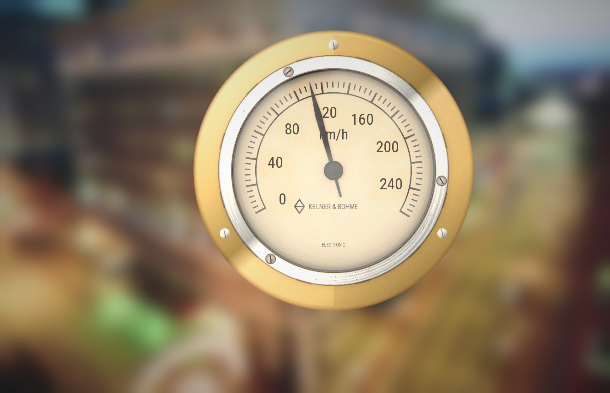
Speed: km/h 112
